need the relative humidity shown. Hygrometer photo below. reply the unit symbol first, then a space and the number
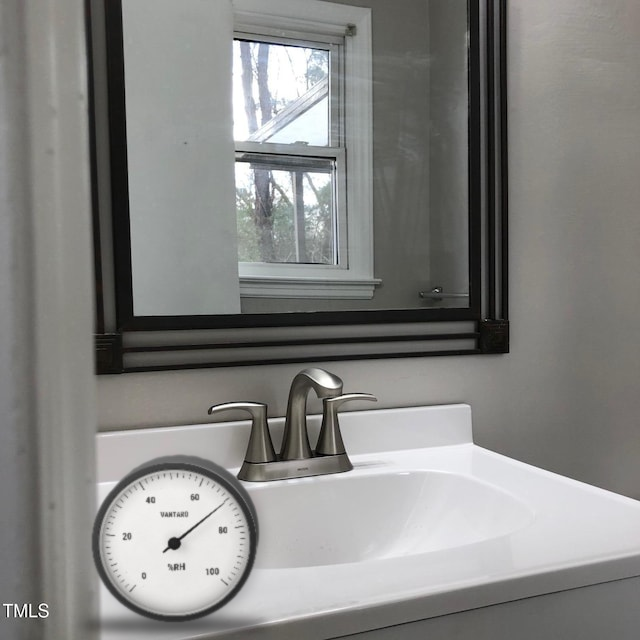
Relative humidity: % 70
